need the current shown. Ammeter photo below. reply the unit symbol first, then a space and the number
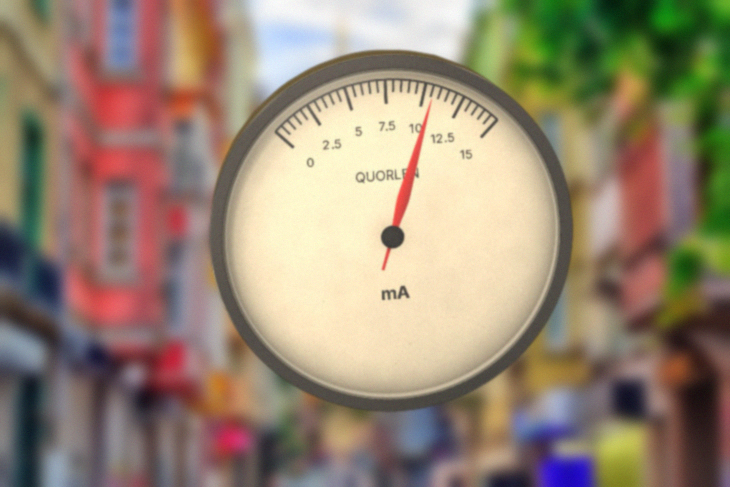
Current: mA 10.5
